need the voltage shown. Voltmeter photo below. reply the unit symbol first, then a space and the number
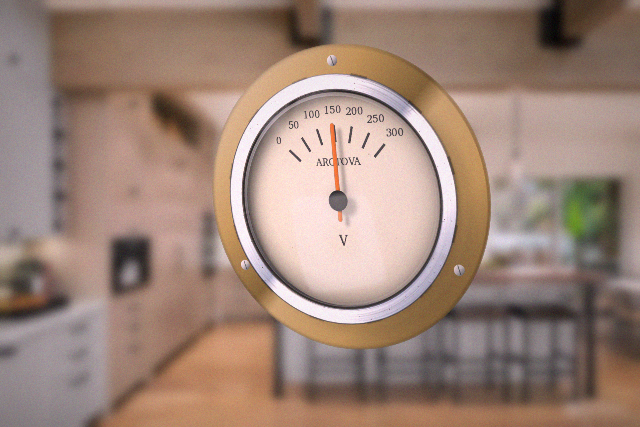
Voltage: V 150
